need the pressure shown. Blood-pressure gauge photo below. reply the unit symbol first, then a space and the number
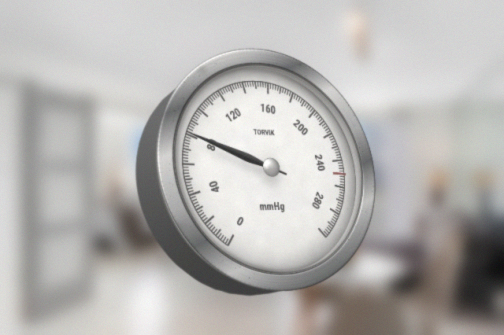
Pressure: mmHg 80
